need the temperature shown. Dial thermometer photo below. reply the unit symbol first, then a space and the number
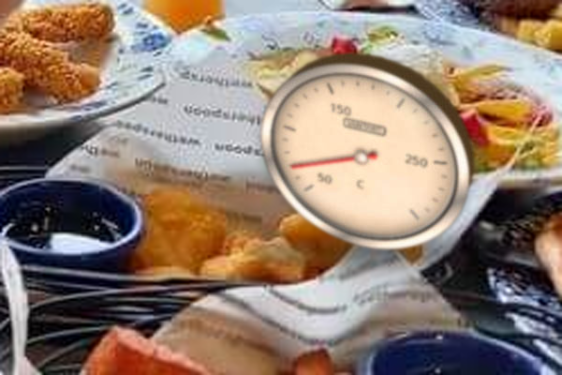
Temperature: °C 70
